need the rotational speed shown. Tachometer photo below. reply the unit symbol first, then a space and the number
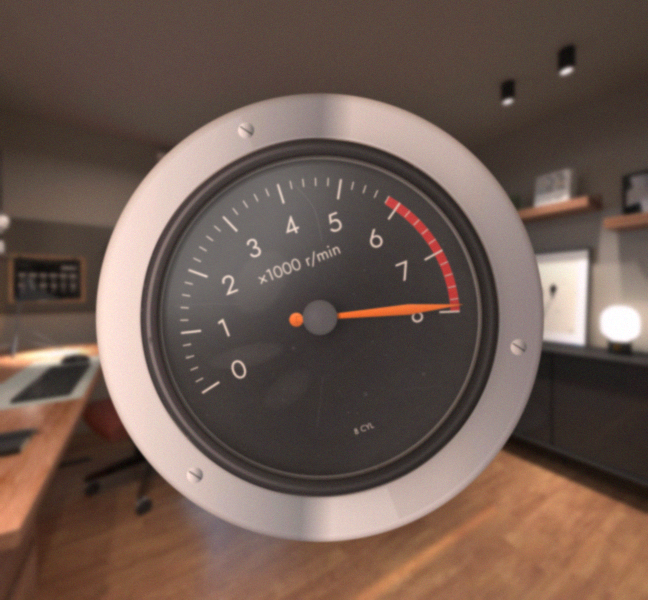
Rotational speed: rpm 7900
